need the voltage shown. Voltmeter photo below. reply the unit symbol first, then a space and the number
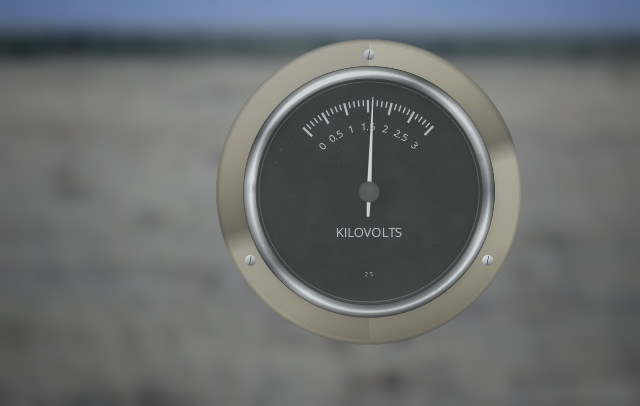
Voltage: kV 1.6
